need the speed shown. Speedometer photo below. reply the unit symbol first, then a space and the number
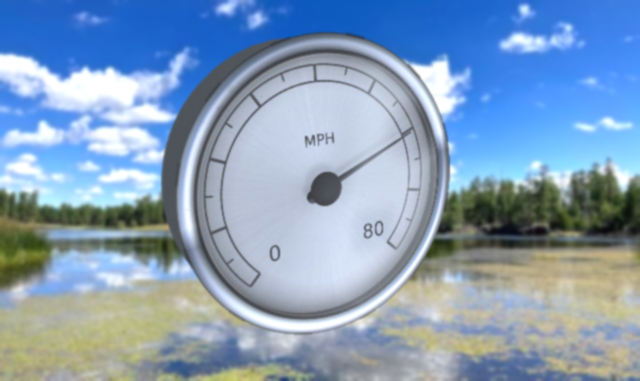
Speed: mph 60
